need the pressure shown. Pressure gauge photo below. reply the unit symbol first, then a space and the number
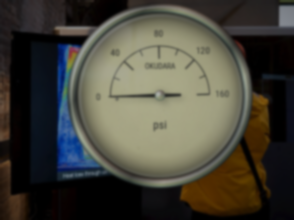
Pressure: psi 0
